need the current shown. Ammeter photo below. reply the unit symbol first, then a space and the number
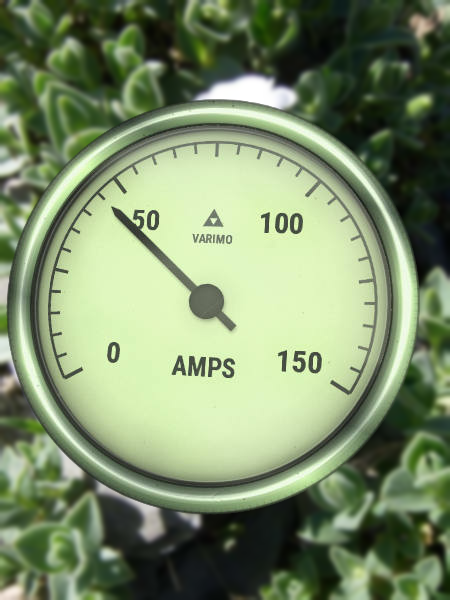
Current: A 45
